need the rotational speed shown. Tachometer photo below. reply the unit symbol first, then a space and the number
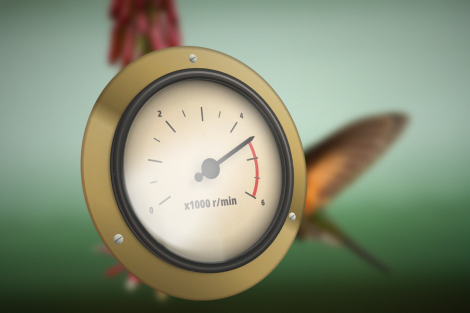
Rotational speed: rpm 4500
